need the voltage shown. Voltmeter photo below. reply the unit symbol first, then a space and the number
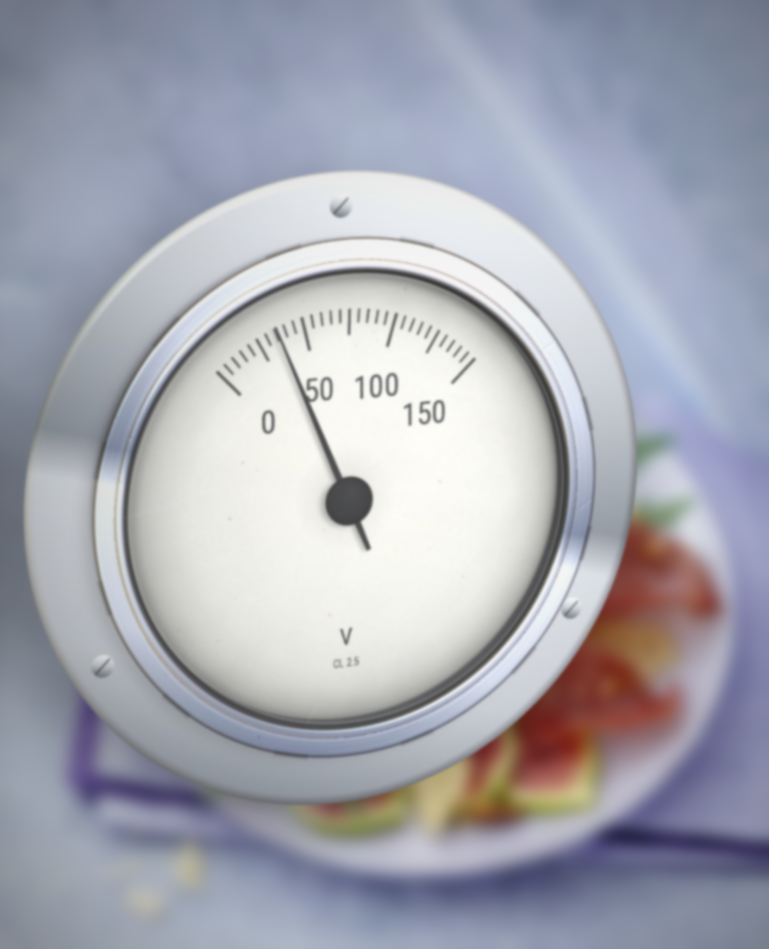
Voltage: V 35
